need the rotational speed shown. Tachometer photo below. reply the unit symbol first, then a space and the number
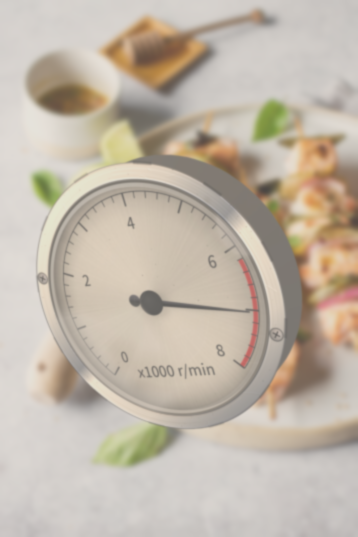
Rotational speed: rpm 7000
